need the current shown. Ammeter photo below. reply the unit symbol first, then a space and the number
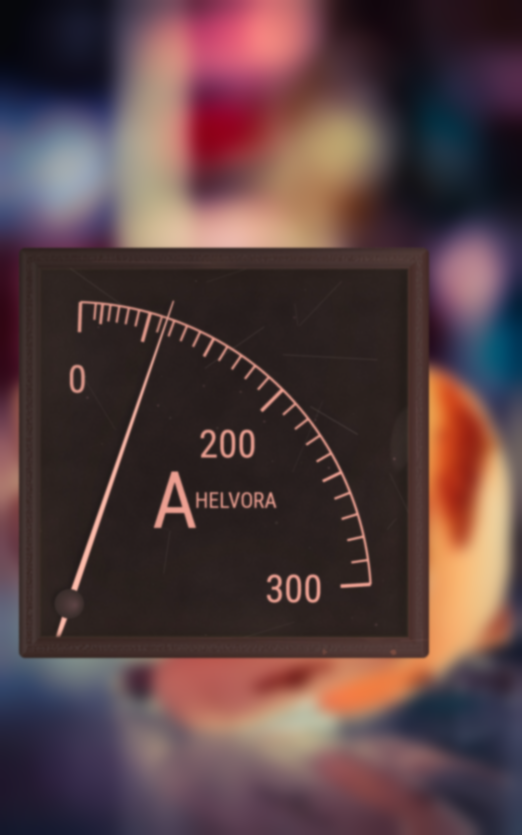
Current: A 115
